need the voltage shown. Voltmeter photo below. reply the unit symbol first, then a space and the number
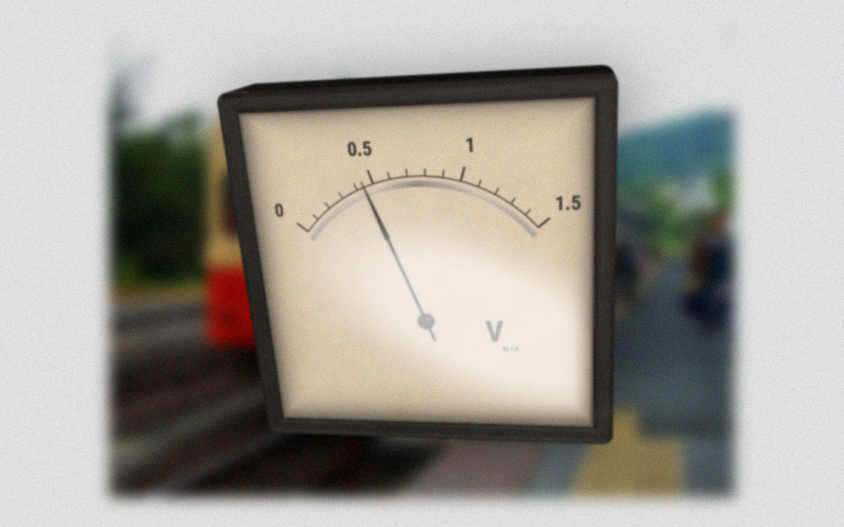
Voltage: V 0.45
